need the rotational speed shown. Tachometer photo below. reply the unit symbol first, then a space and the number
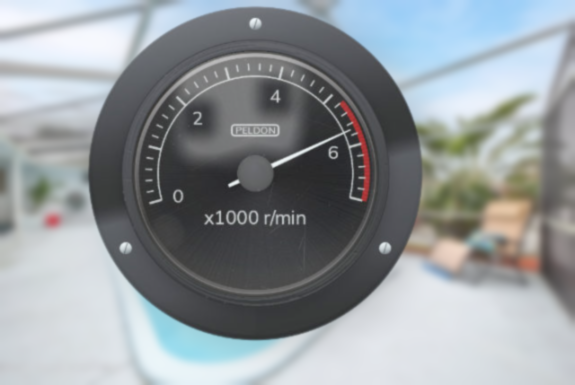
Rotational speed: rpm 5700
